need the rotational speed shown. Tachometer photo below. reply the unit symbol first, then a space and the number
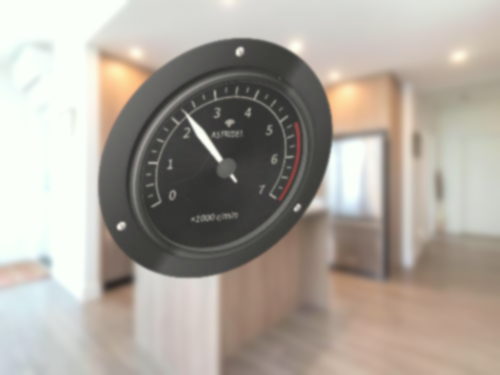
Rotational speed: rpm 2250
